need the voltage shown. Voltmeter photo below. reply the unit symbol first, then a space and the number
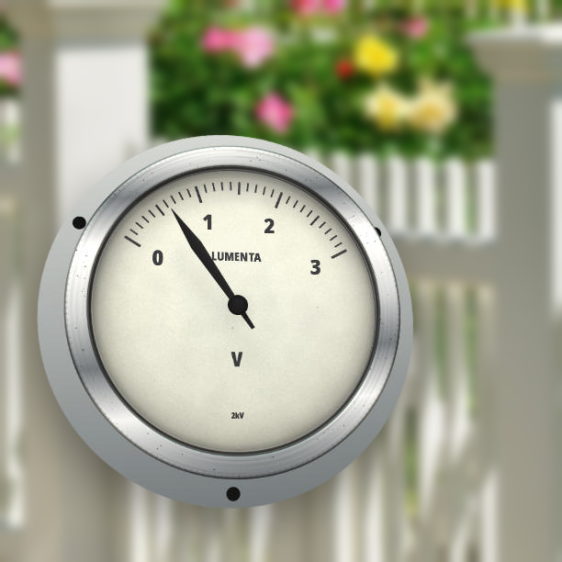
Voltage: V 0.6
